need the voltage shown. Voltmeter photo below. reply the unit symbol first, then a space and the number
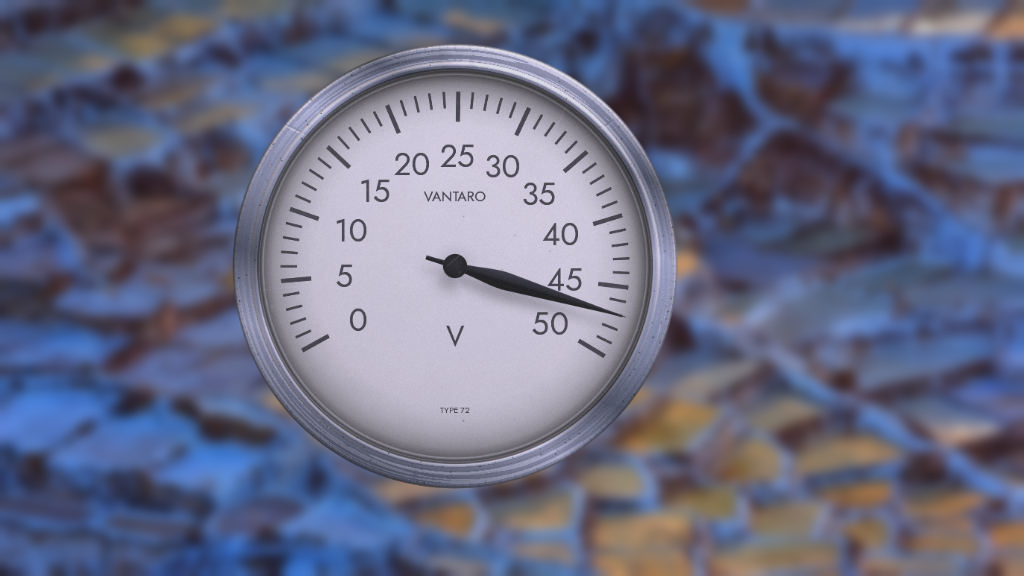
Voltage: V 47
